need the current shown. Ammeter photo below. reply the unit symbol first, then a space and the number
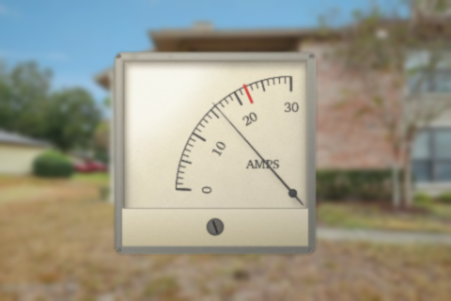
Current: A 16
